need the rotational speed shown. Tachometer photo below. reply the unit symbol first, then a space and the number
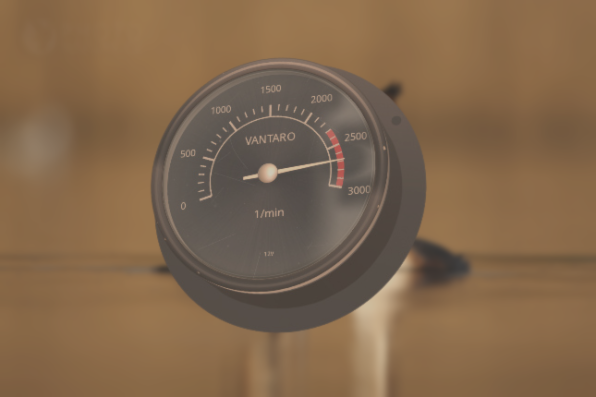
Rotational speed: rpm 2700
